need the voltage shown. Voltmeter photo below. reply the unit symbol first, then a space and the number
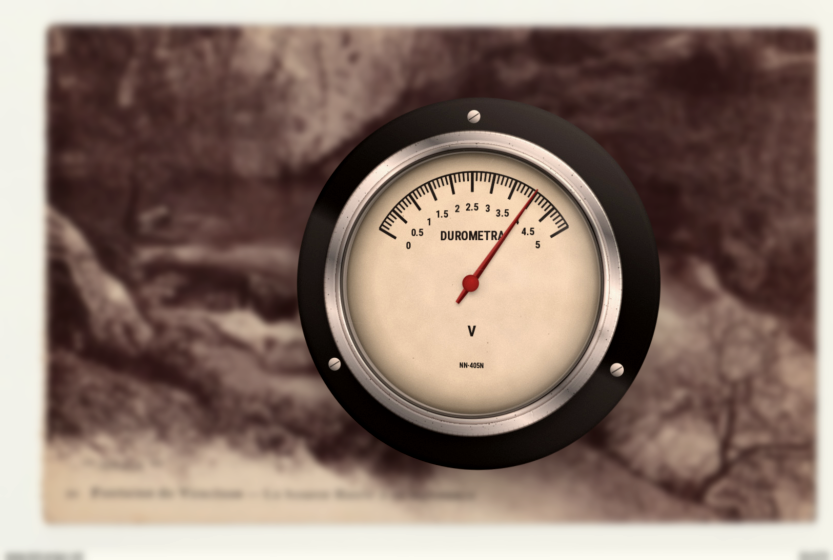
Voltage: V 4
